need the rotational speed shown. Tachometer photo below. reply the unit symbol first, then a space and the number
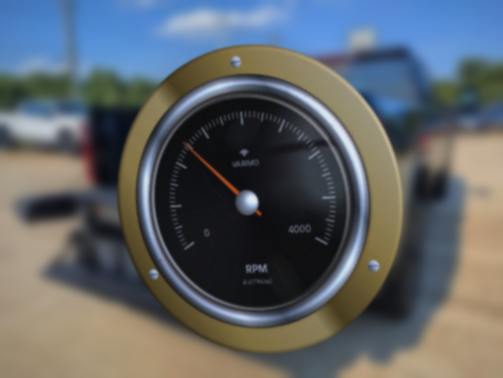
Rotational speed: rpm 1250
